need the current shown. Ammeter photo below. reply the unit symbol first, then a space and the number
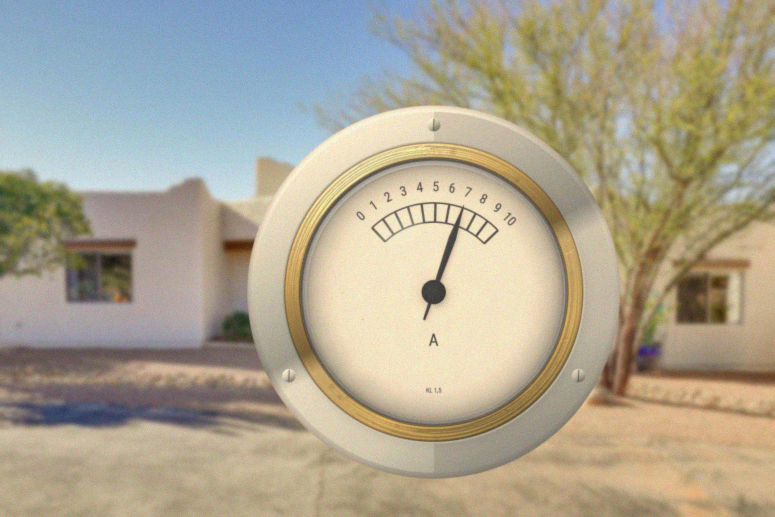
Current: A 7
